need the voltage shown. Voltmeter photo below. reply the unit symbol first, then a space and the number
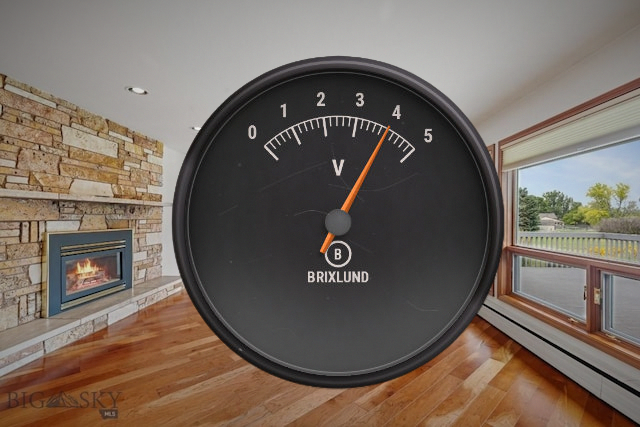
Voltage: V 4
